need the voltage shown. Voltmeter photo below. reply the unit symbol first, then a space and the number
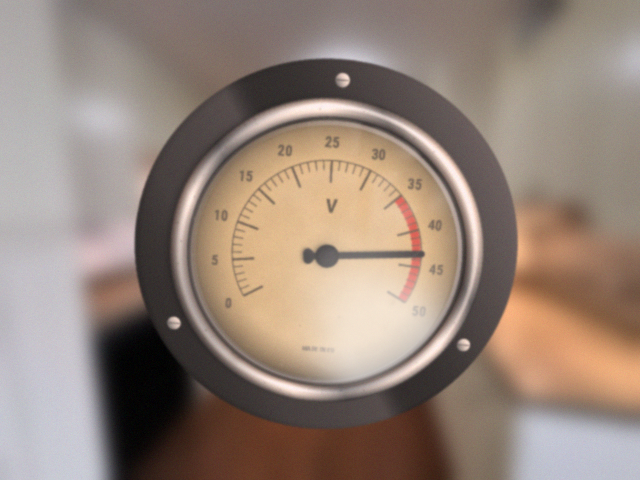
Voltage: V 43
